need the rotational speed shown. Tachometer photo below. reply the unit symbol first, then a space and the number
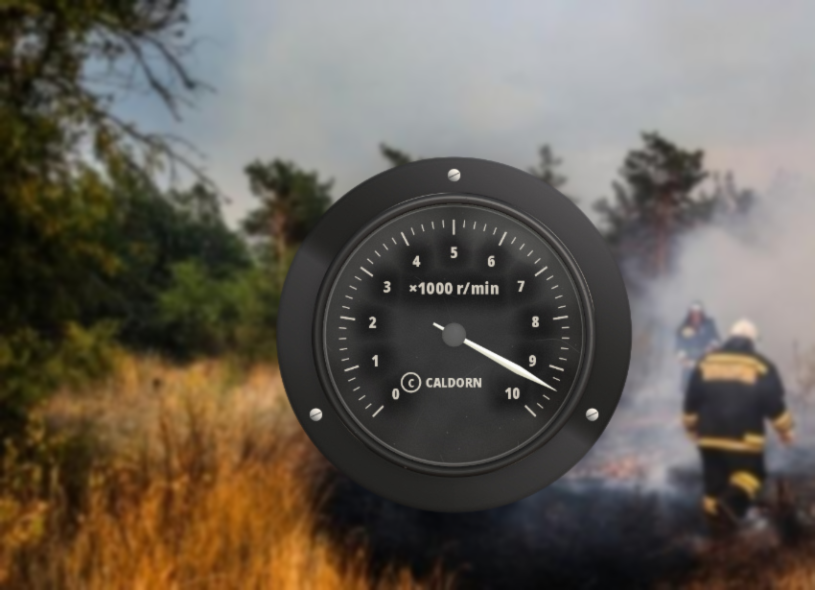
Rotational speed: rpm 9400
